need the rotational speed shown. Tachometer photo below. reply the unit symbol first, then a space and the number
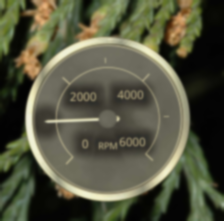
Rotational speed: rpm 1000
